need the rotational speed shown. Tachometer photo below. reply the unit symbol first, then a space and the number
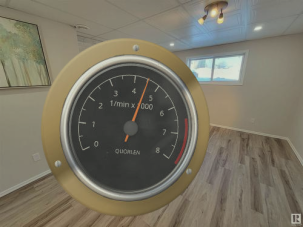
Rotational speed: rpm 4500
